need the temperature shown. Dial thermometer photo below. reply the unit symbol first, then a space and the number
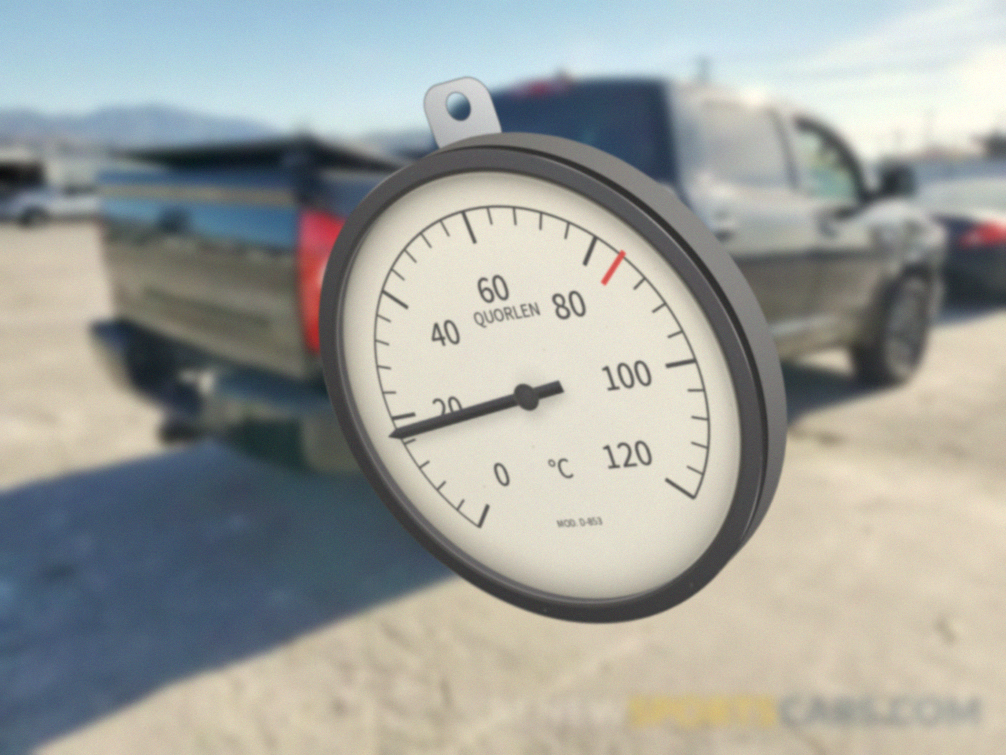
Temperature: °C 18
